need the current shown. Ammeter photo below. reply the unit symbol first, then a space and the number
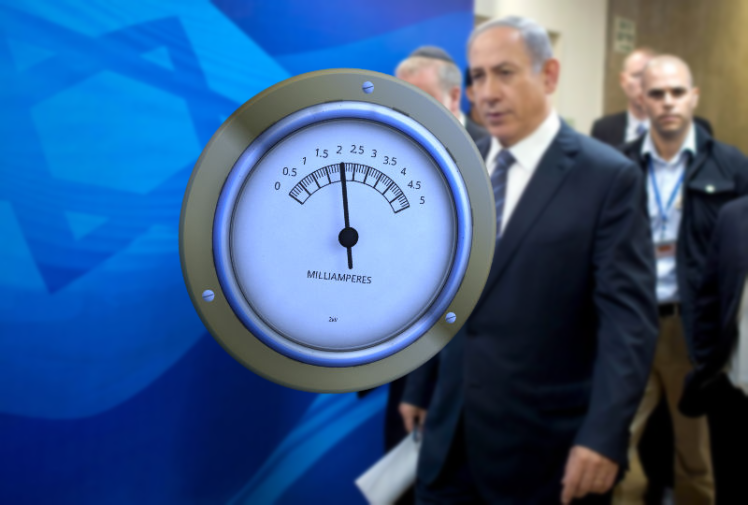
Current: mA 2
